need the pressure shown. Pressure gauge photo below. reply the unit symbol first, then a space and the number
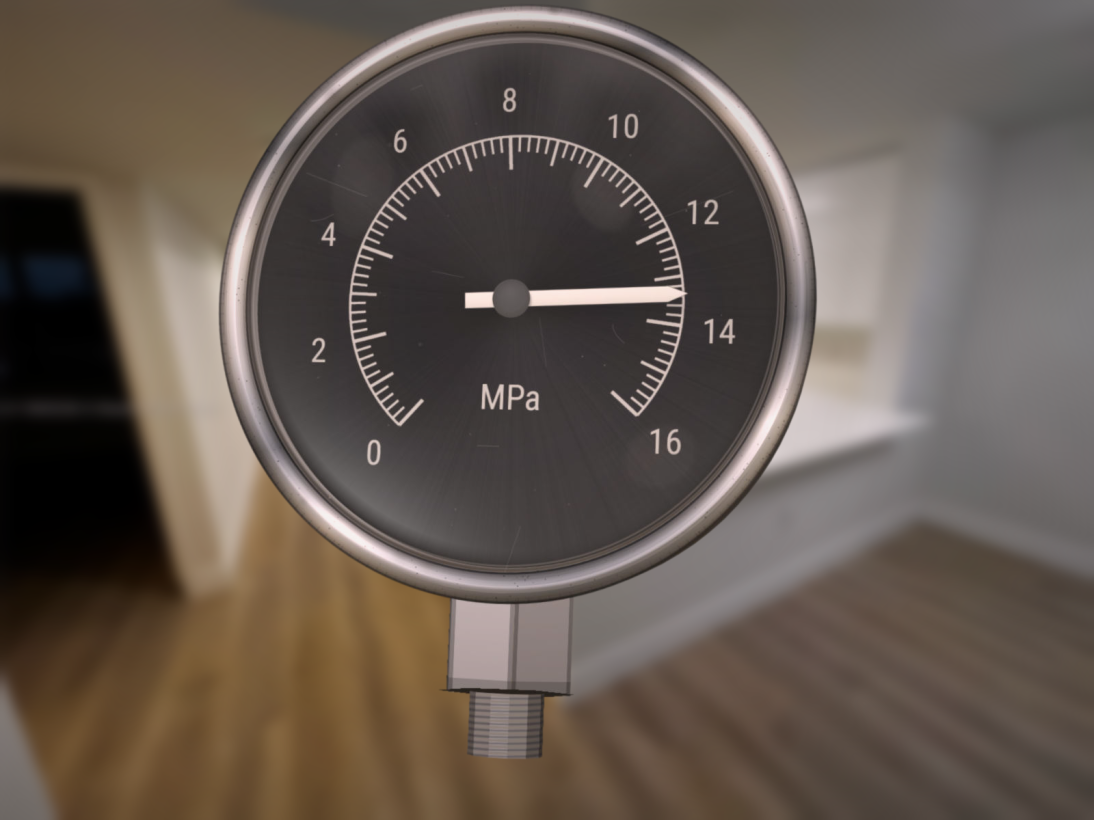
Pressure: MPa 13.4
